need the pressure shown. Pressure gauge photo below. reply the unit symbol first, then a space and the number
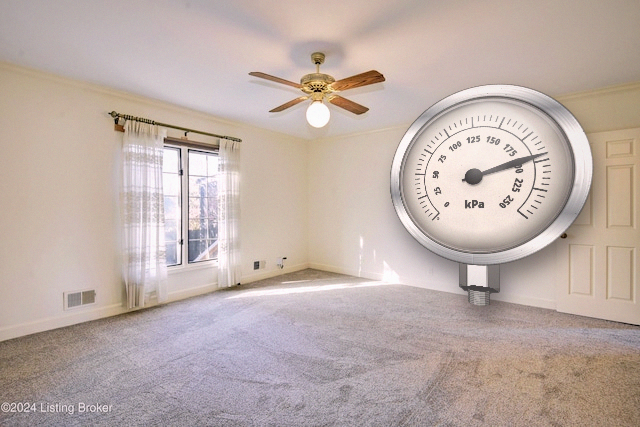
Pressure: kPa 195
